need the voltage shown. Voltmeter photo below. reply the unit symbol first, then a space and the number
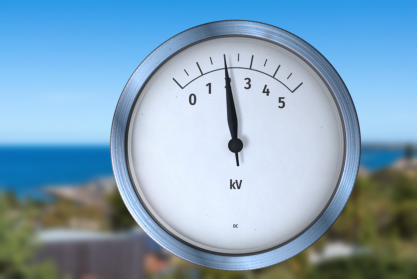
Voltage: kV 2
